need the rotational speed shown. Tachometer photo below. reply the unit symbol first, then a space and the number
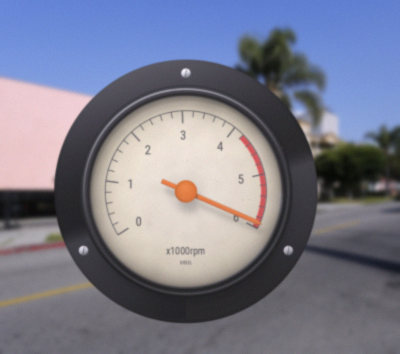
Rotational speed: rpm 5900
